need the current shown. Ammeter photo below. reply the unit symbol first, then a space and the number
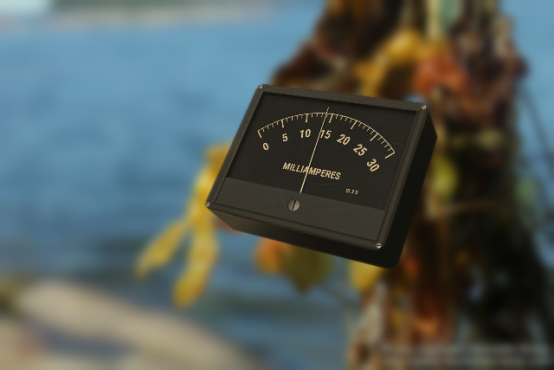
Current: mA 14
